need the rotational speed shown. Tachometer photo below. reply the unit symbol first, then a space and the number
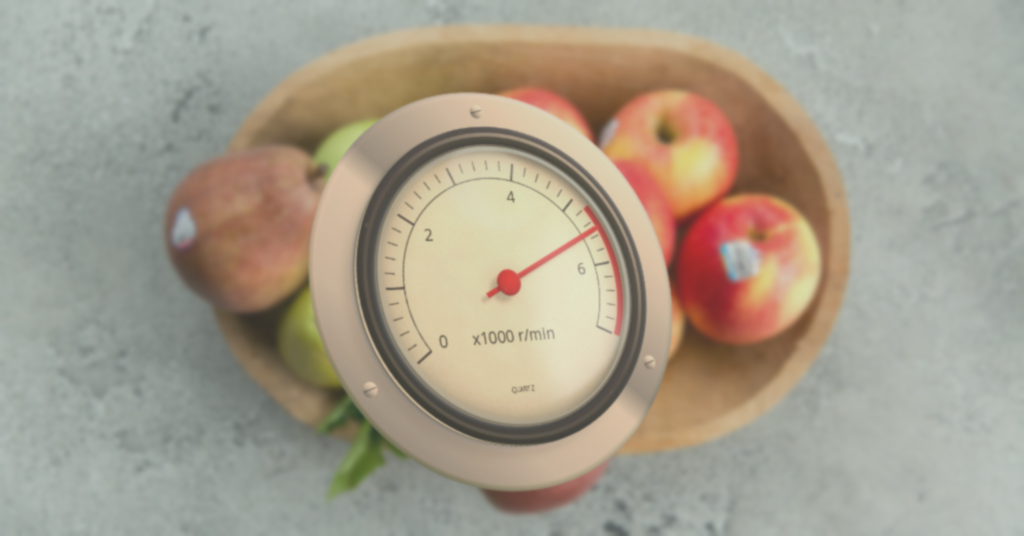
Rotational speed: rpm 5500
